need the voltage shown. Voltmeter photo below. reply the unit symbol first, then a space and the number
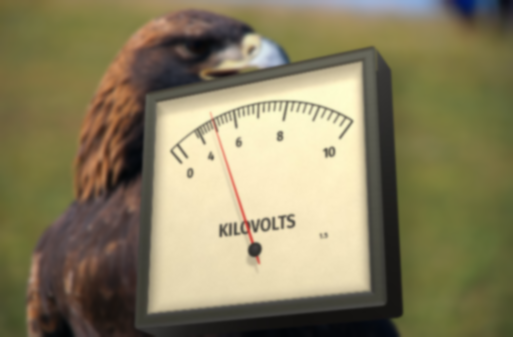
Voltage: kV 5
